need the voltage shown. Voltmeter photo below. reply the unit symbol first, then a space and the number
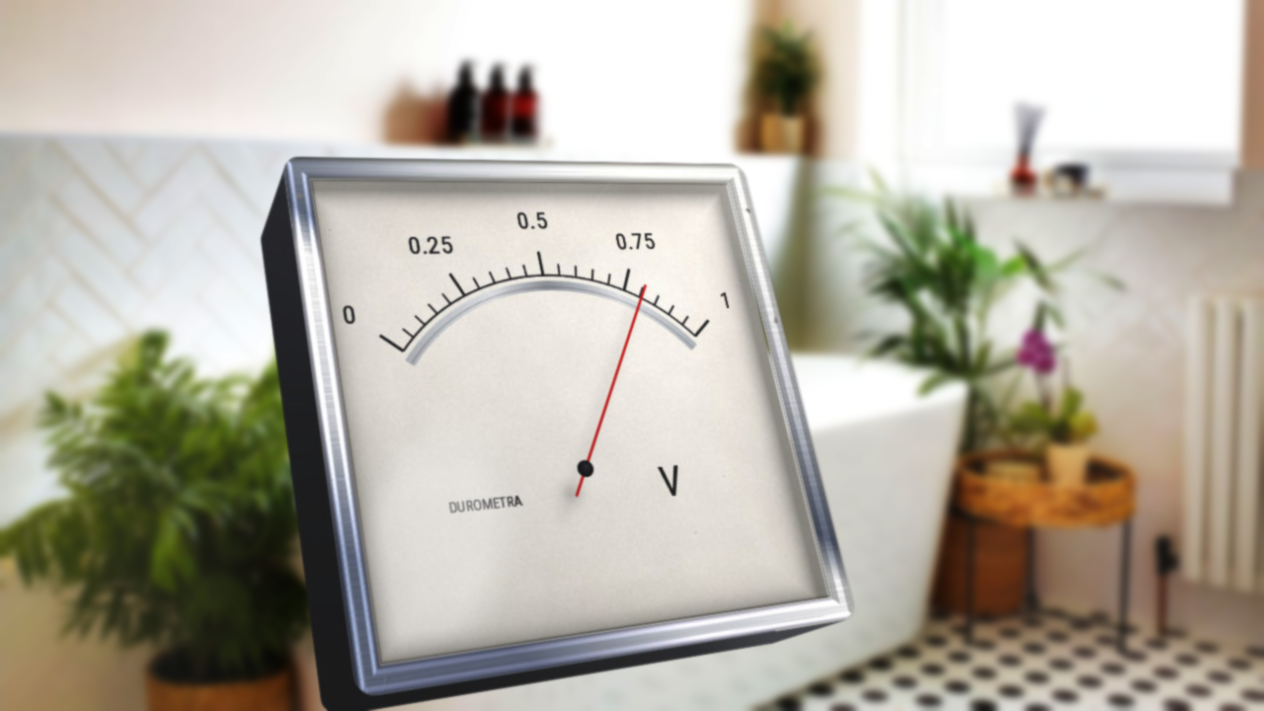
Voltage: V 0.8
